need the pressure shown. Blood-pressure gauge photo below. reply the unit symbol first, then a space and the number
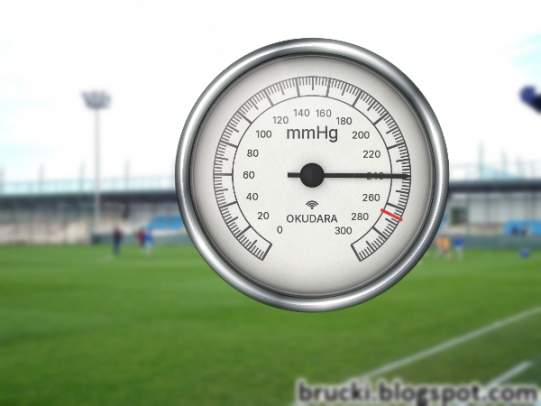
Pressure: mmHg 240
